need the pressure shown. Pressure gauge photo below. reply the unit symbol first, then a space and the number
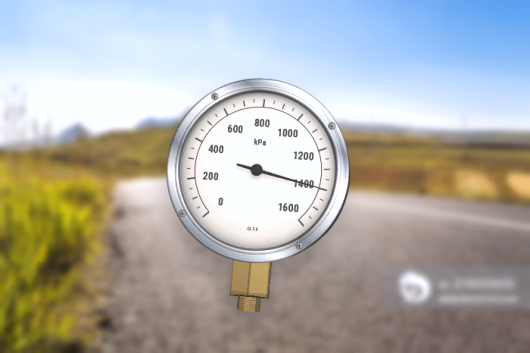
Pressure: kPa 1400
